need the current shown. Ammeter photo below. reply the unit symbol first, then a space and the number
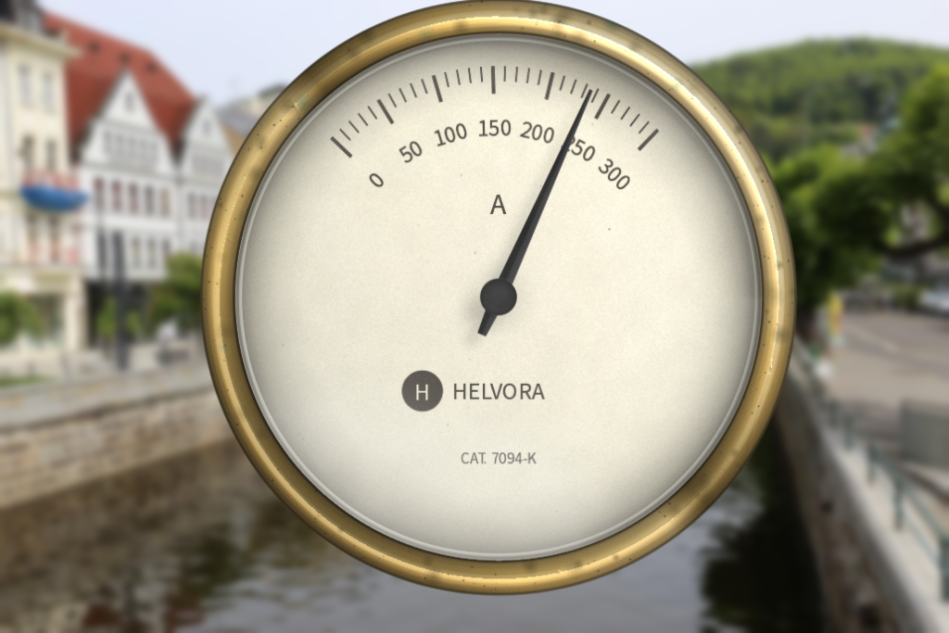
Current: A 235
